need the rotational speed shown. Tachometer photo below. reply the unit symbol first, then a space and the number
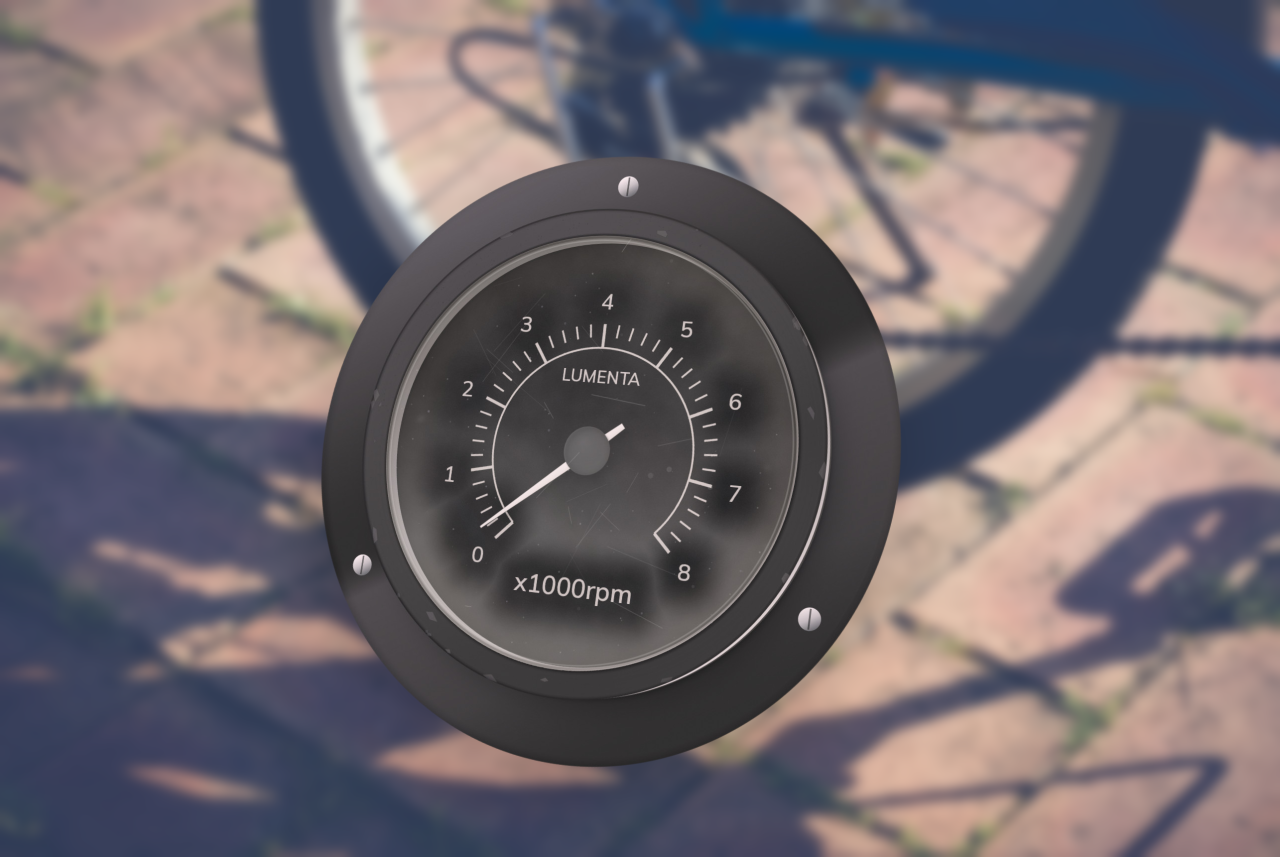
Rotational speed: rpm 200
